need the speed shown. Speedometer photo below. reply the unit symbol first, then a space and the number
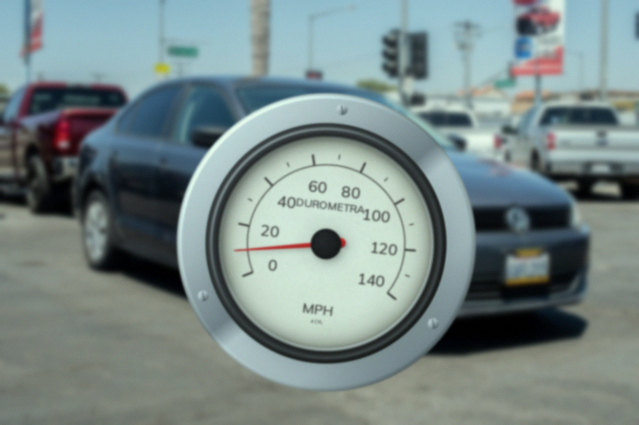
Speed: mph 10
